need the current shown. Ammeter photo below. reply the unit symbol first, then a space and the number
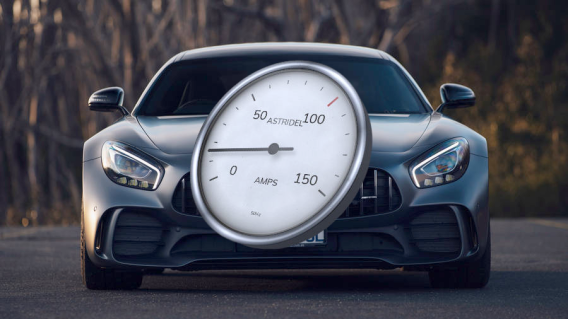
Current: A 15
